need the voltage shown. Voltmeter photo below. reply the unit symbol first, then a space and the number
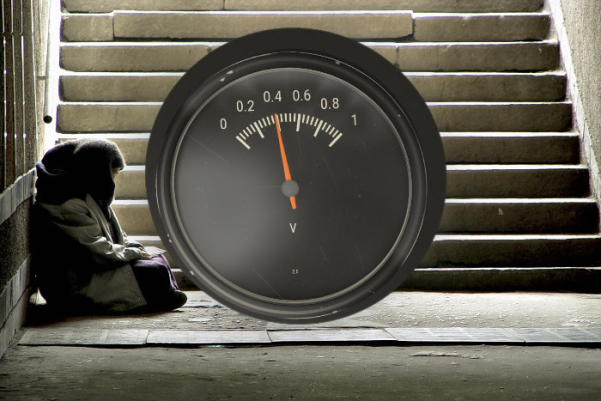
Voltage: V 0.4
